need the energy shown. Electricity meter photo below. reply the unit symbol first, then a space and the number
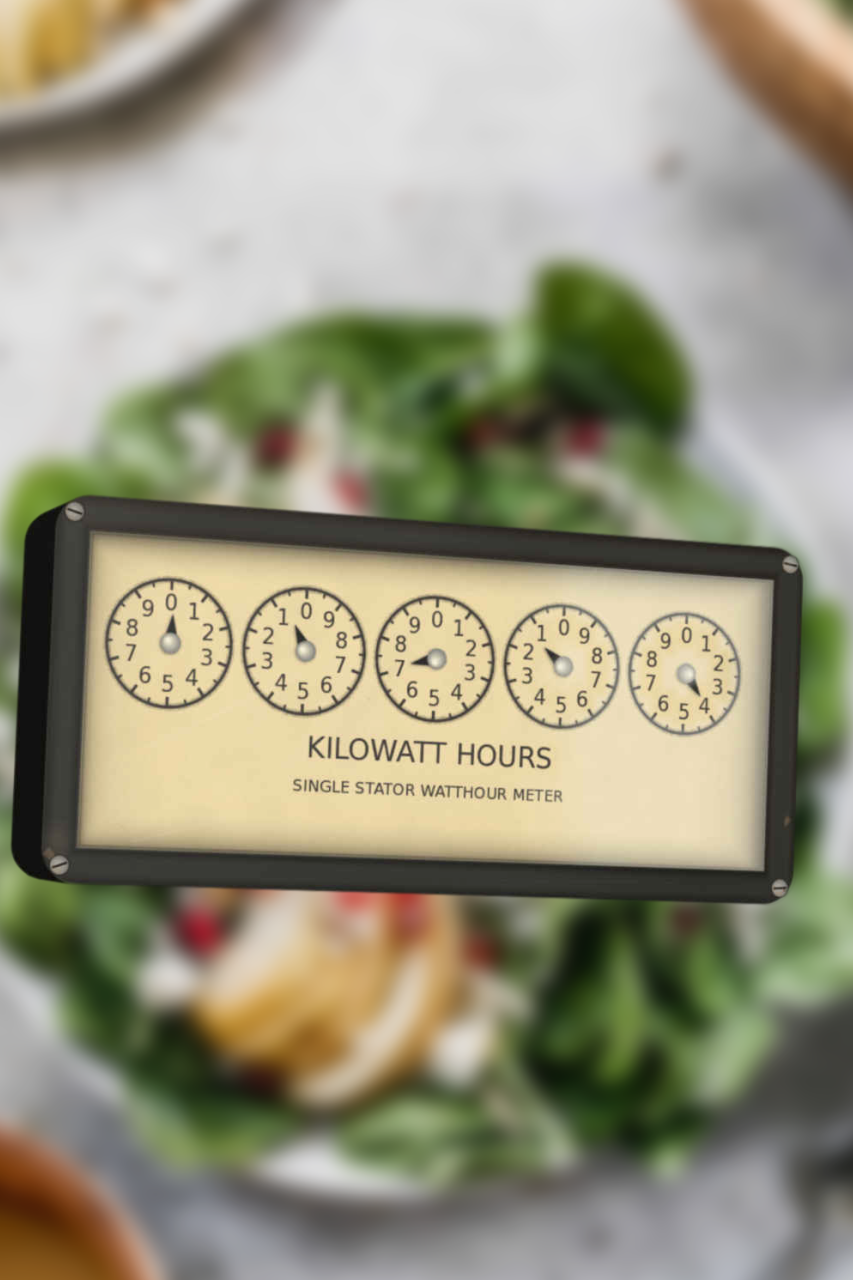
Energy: kWh 714
